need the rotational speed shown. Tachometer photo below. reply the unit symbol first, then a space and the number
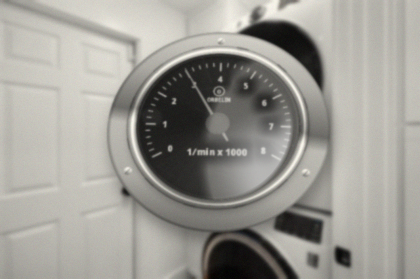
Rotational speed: rpm 3000
